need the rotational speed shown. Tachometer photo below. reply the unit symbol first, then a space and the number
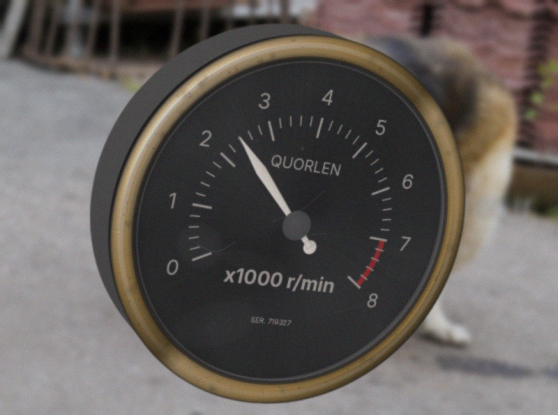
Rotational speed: rpm 2400
